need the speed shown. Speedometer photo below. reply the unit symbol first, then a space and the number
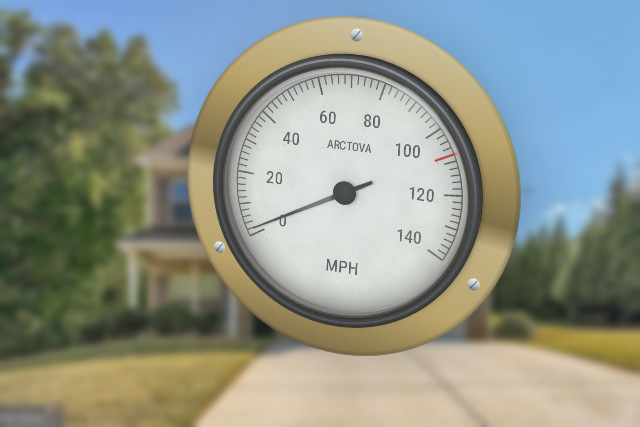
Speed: mph 2
